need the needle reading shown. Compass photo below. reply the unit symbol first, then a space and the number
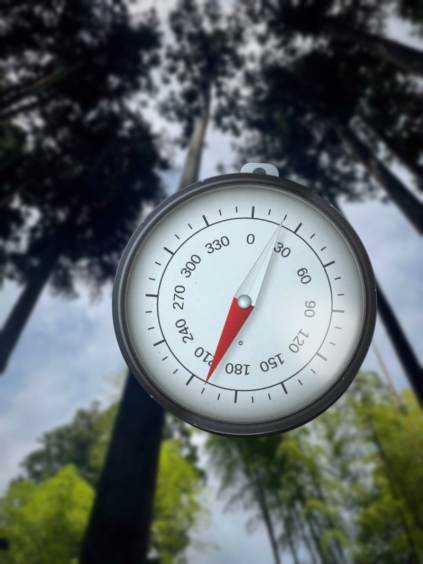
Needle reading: ° 200
